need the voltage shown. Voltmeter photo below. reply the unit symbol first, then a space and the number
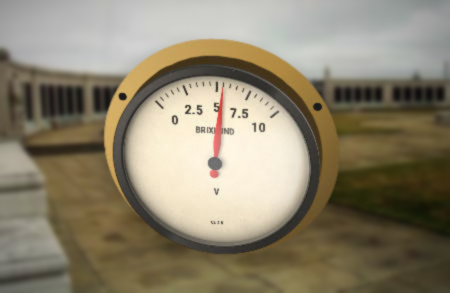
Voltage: V 5.5
